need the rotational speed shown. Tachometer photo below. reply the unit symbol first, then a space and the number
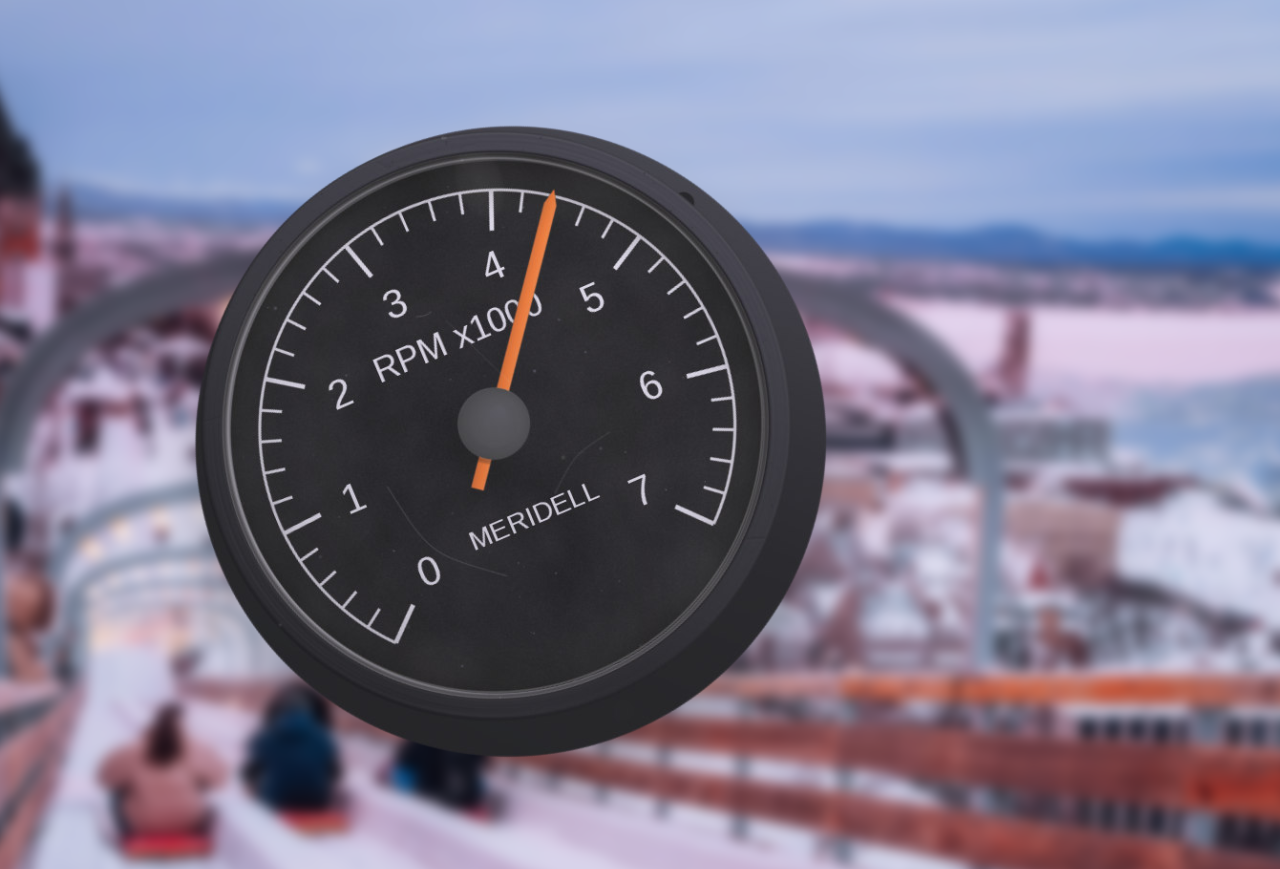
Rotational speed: rpm 4400
